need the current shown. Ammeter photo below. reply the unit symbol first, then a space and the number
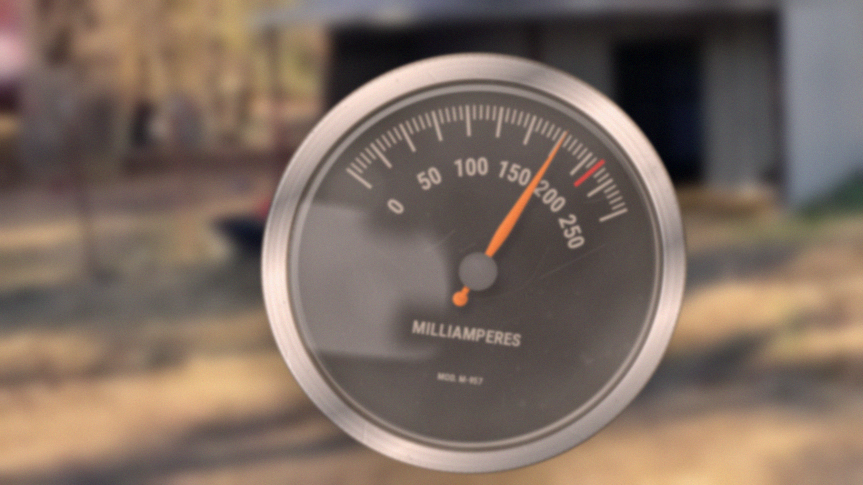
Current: mA 175
